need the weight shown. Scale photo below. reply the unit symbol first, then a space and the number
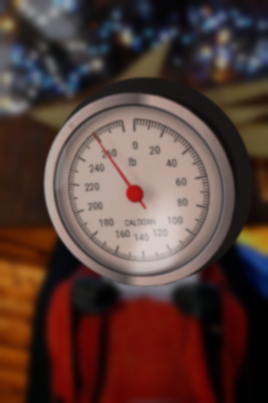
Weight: lb 260
